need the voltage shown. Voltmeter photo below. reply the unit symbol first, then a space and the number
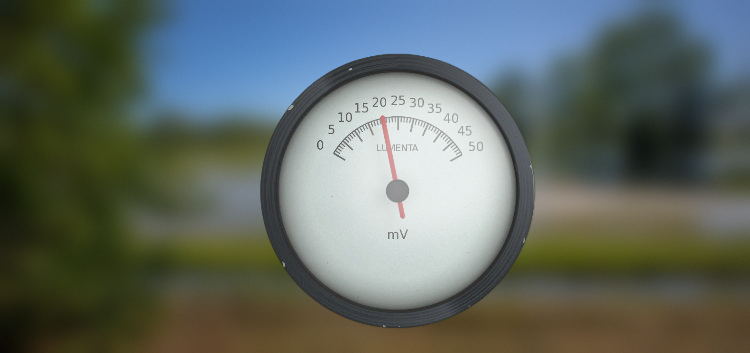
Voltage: mV 20
